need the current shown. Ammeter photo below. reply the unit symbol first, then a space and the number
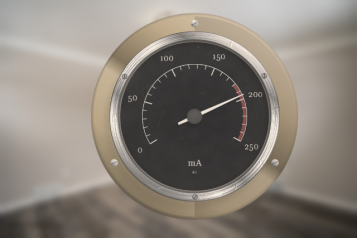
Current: mA 195
